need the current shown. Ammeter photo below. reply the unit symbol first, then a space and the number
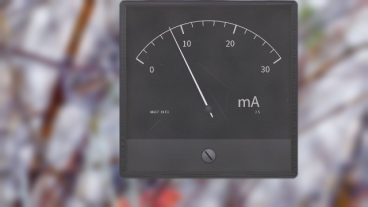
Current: mA 8
